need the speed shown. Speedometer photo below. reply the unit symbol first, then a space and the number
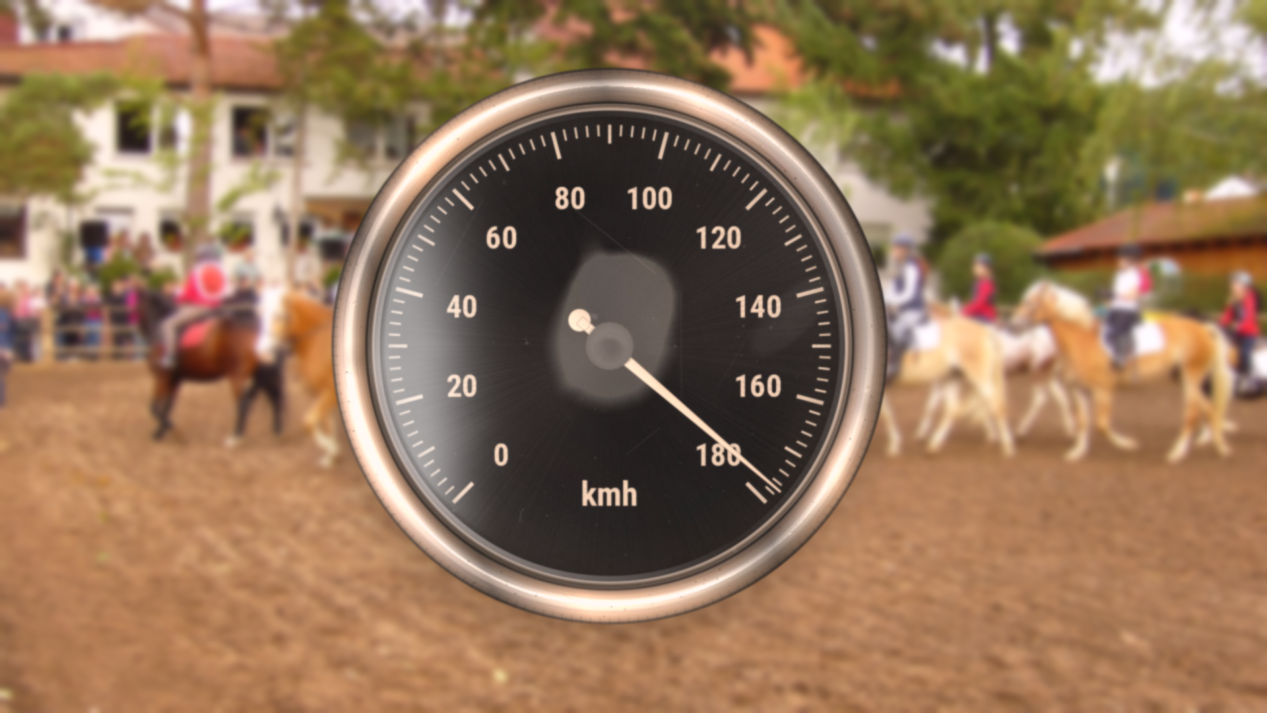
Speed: km/h 177
